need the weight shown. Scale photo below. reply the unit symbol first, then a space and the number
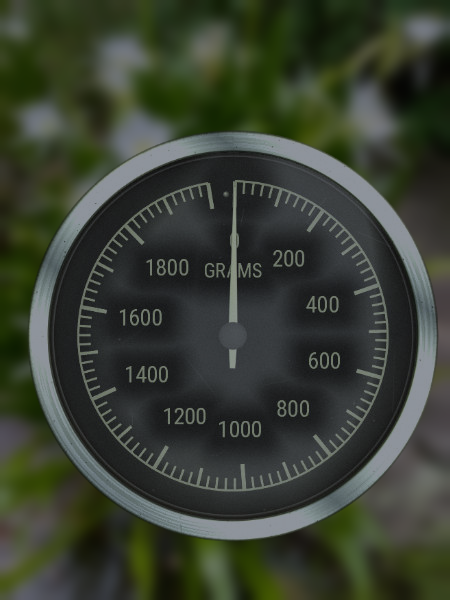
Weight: g 0
